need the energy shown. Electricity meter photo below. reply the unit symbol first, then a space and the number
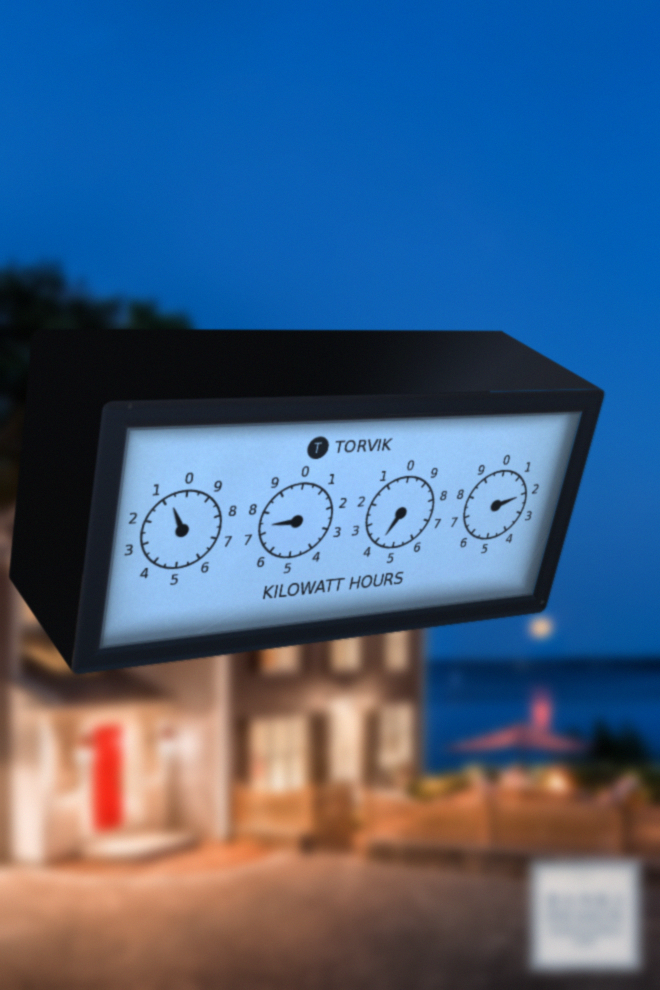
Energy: kWh 742
